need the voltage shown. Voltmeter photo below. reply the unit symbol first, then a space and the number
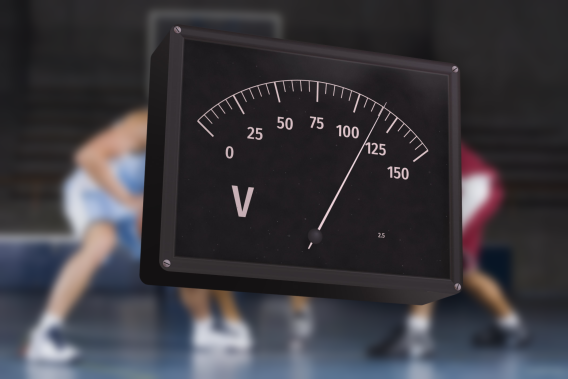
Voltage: V 115
